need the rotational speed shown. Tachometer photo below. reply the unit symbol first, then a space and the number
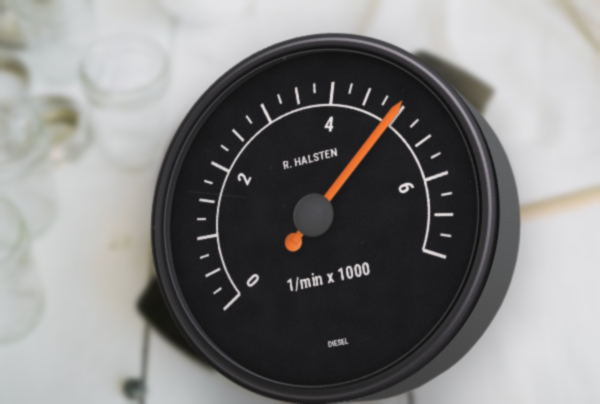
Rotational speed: rpm 5000
